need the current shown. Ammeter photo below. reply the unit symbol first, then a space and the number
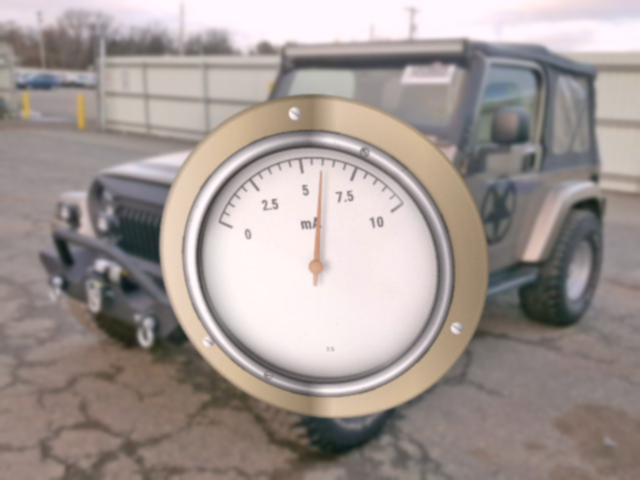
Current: mA 6
